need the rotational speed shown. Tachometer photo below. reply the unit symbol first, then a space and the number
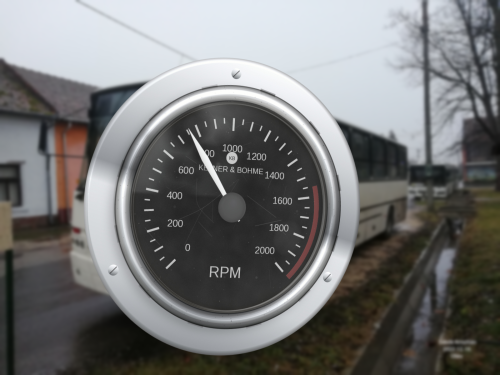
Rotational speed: rpm 750
